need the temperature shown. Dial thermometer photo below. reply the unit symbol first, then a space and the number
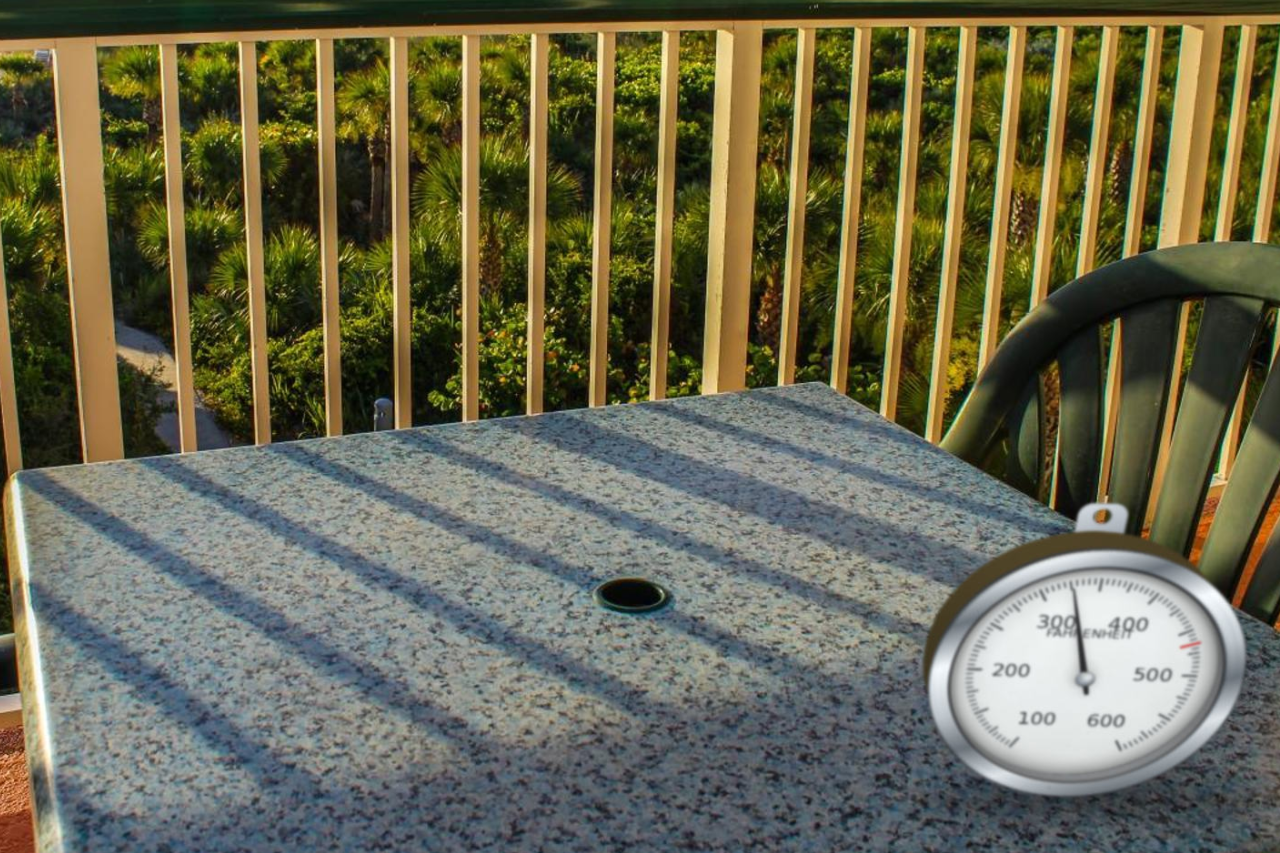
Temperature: °F 325
